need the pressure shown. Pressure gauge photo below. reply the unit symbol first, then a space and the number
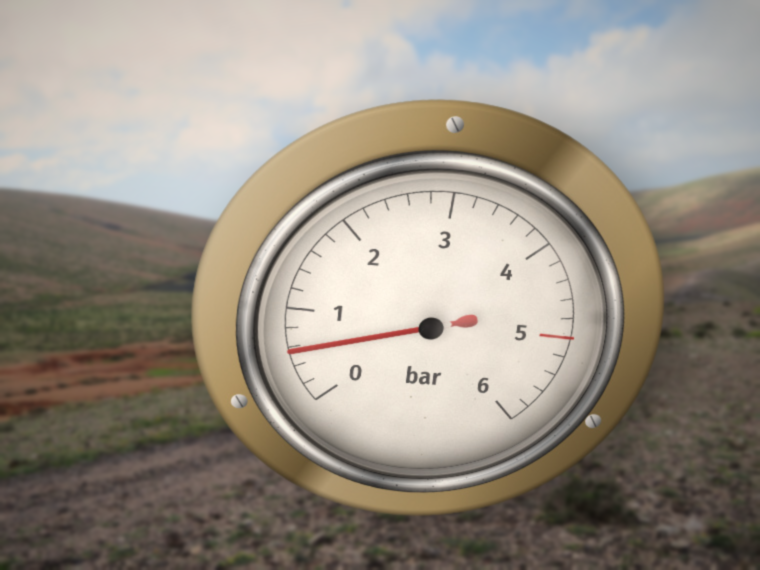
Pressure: bar 0.6
